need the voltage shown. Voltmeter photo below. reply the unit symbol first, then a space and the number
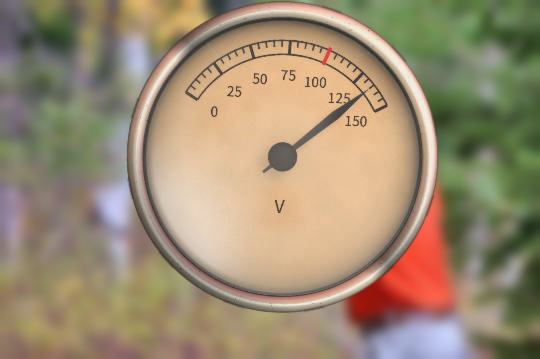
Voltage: V 135
